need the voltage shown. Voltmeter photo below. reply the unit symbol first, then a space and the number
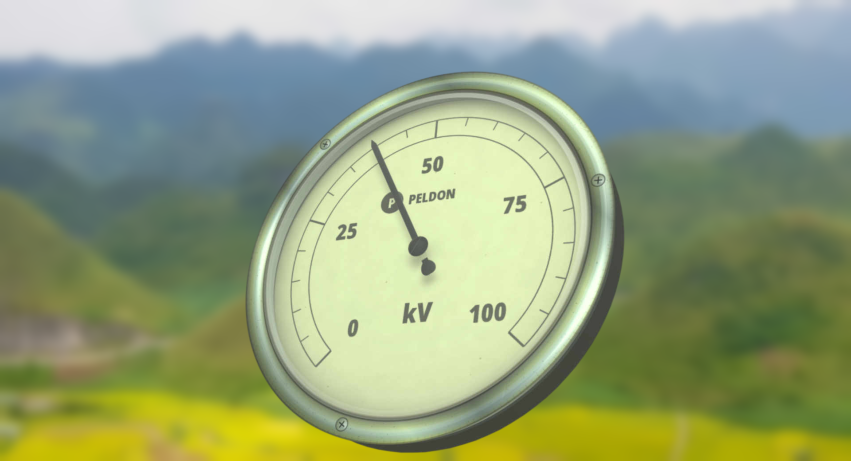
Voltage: kV 40
